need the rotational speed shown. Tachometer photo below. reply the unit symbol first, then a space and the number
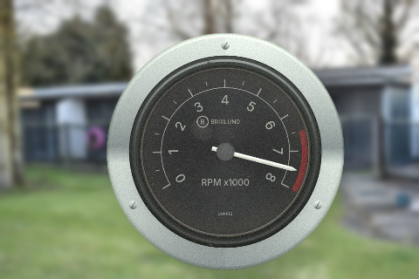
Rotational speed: rpm 7500
